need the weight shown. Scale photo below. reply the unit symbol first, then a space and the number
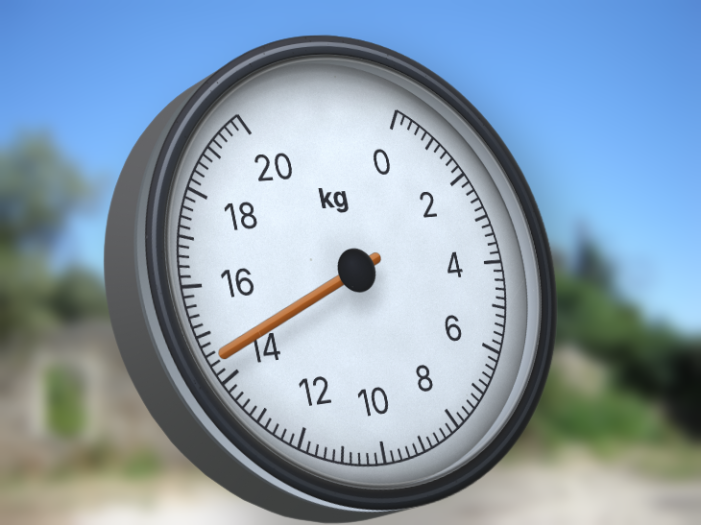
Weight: kg 14.5
